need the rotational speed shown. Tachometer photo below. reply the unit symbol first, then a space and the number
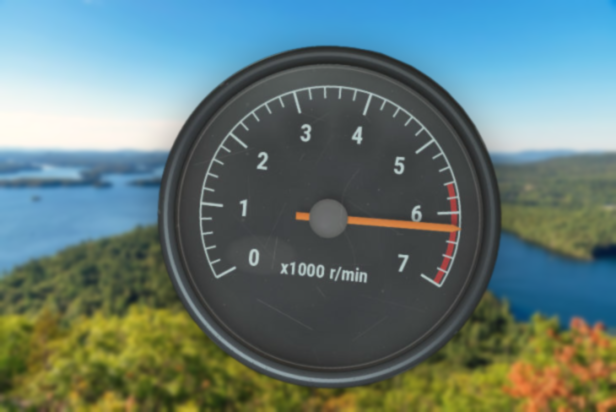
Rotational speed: rpm 6200
